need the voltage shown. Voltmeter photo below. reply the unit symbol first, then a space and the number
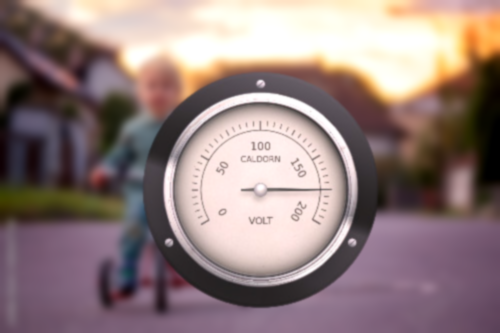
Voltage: V 175
